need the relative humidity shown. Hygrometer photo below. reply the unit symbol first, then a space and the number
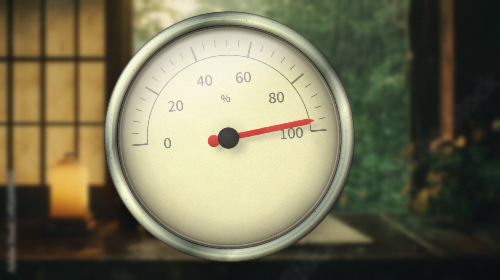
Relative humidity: % 96
